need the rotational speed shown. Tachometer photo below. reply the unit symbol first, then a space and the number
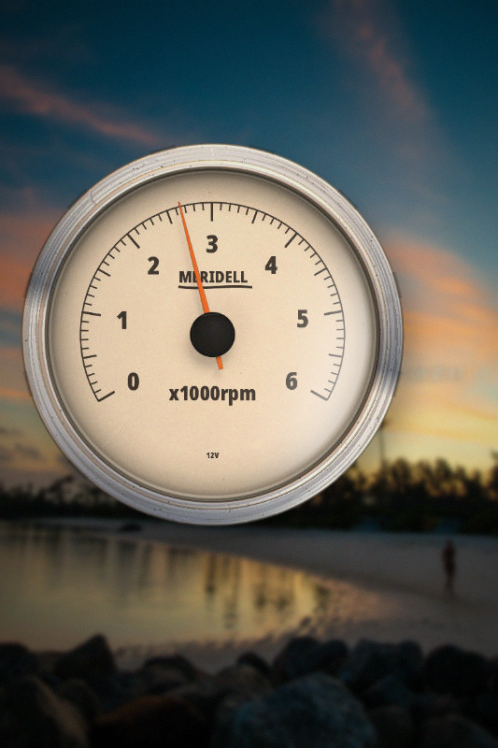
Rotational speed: rpm 2650
